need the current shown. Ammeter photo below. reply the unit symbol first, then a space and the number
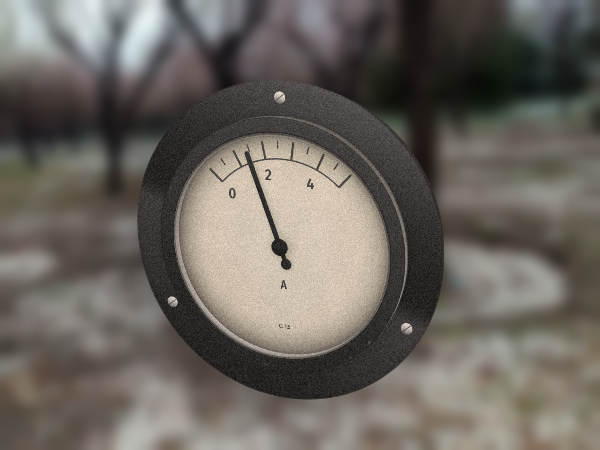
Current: A 1.5
